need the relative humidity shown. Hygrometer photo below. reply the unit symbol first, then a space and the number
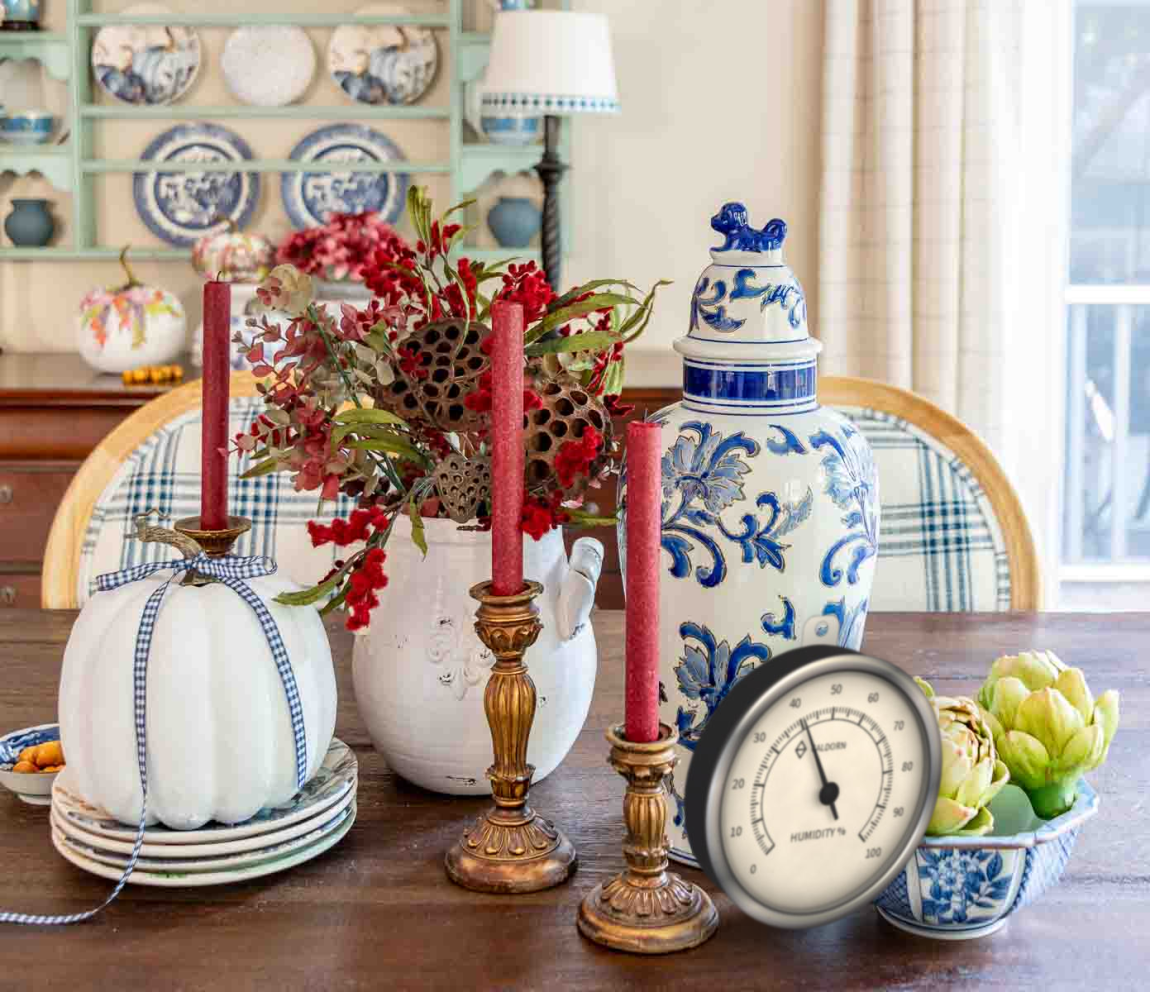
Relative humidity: % 40
